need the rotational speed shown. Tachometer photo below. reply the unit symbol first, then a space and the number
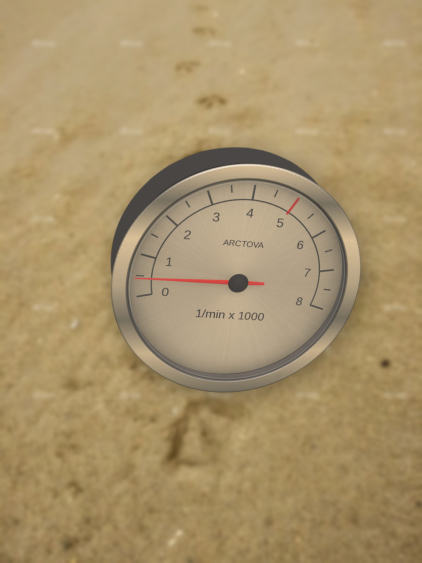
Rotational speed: rpm 500
